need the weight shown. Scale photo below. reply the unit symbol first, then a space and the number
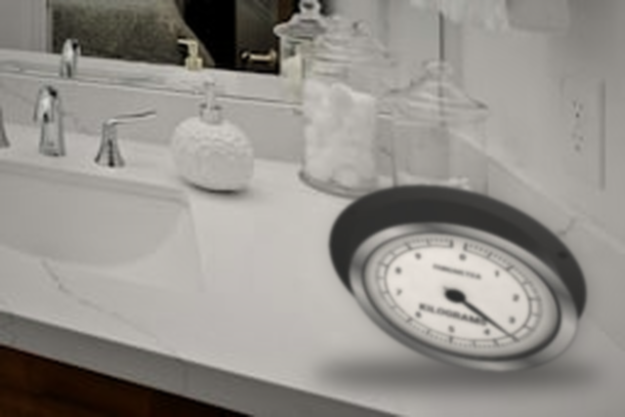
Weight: kg 3.5
